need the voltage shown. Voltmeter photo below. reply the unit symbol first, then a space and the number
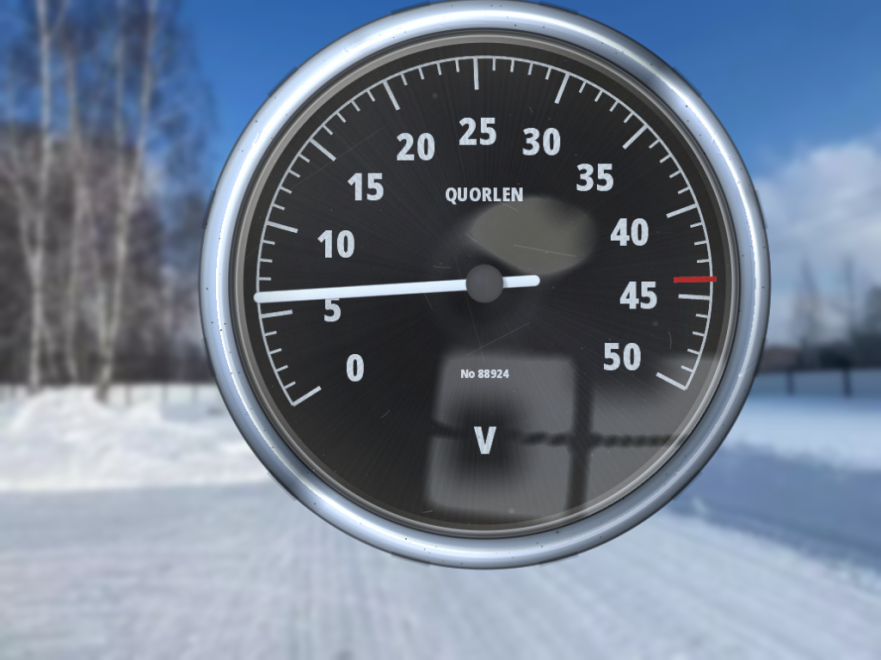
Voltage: V 6
